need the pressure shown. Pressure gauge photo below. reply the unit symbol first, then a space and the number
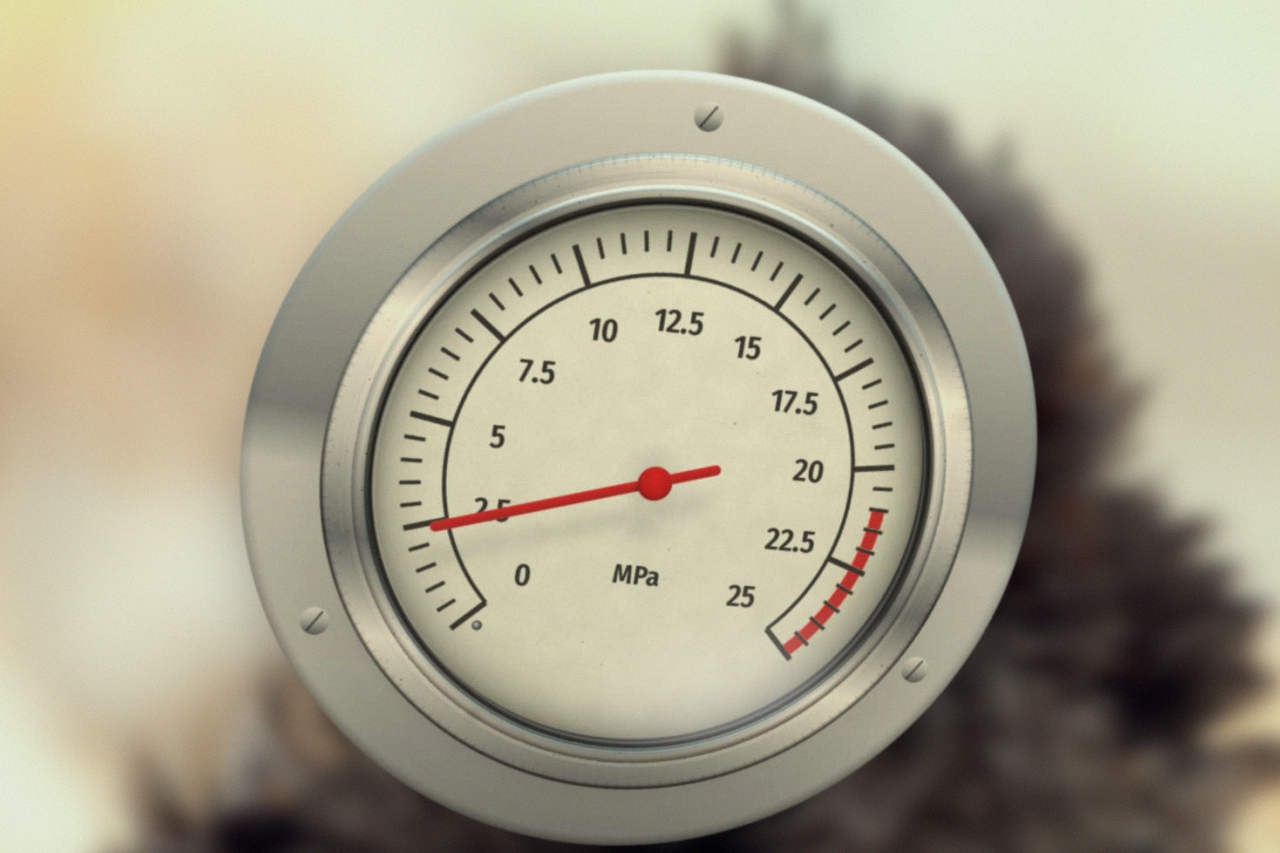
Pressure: MPa 2.5
